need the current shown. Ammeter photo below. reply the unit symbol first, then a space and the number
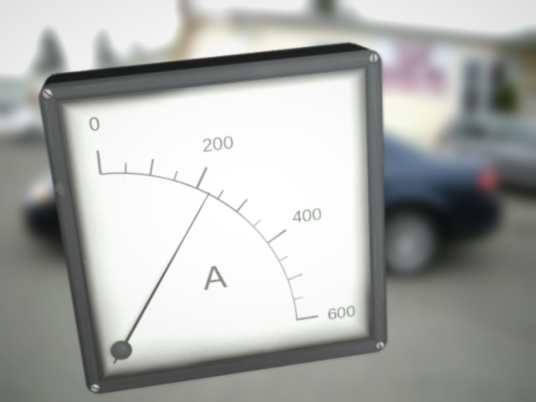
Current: A 225
